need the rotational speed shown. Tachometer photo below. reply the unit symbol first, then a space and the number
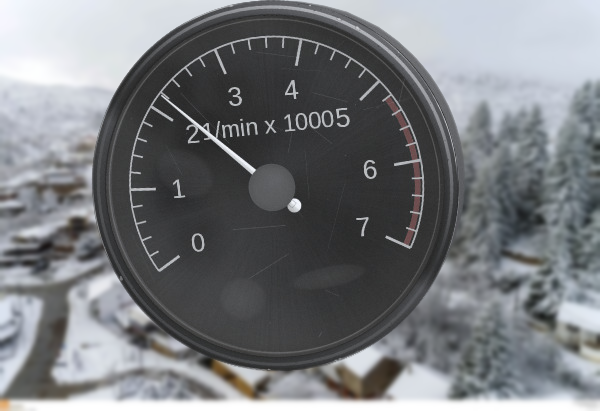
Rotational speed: rpm 2200
